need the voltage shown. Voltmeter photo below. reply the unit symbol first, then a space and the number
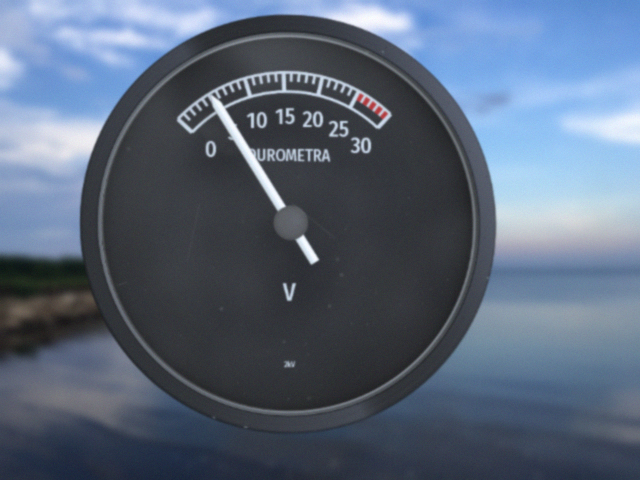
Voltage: V 5
